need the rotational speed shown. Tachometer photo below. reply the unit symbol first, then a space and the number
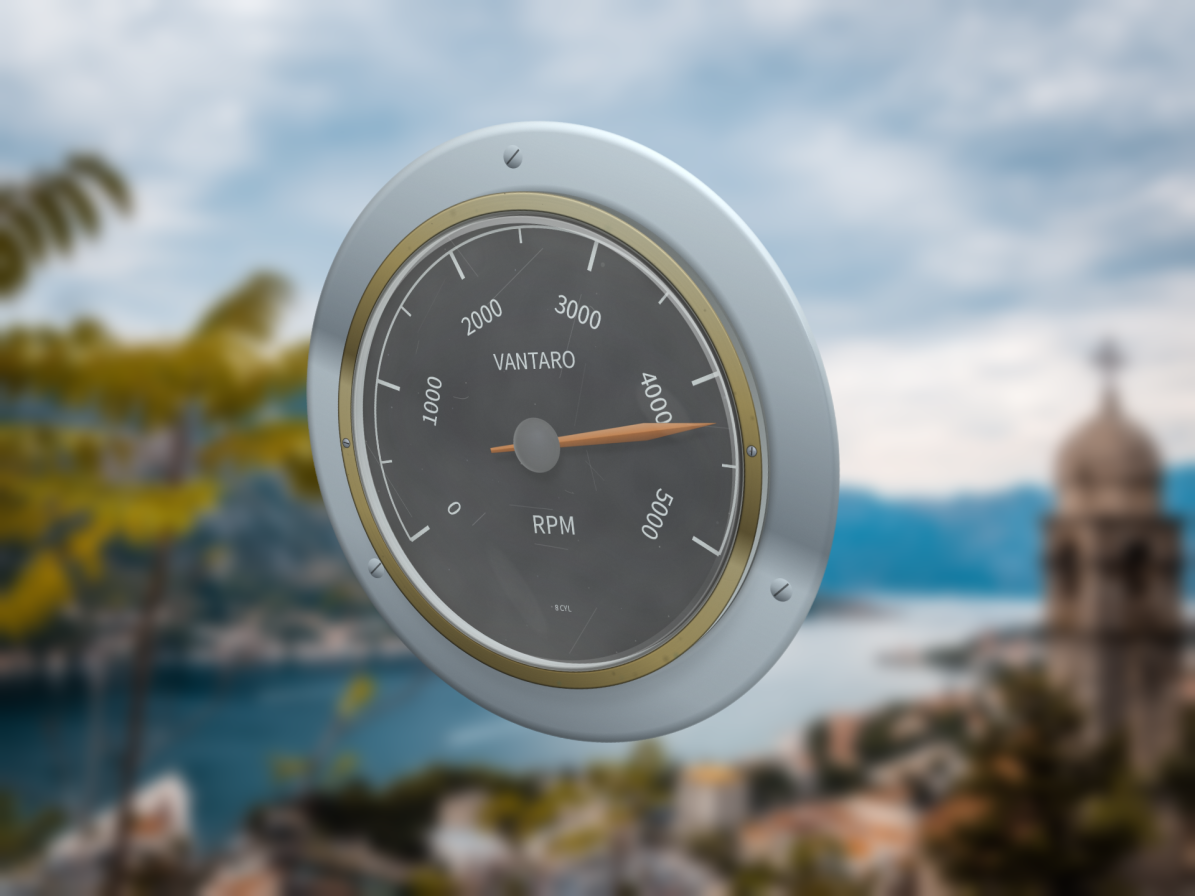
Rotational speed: rpm 4250
